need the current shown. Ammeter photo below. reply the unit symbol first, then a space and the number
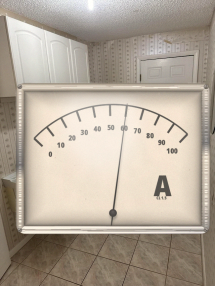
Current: A 60
